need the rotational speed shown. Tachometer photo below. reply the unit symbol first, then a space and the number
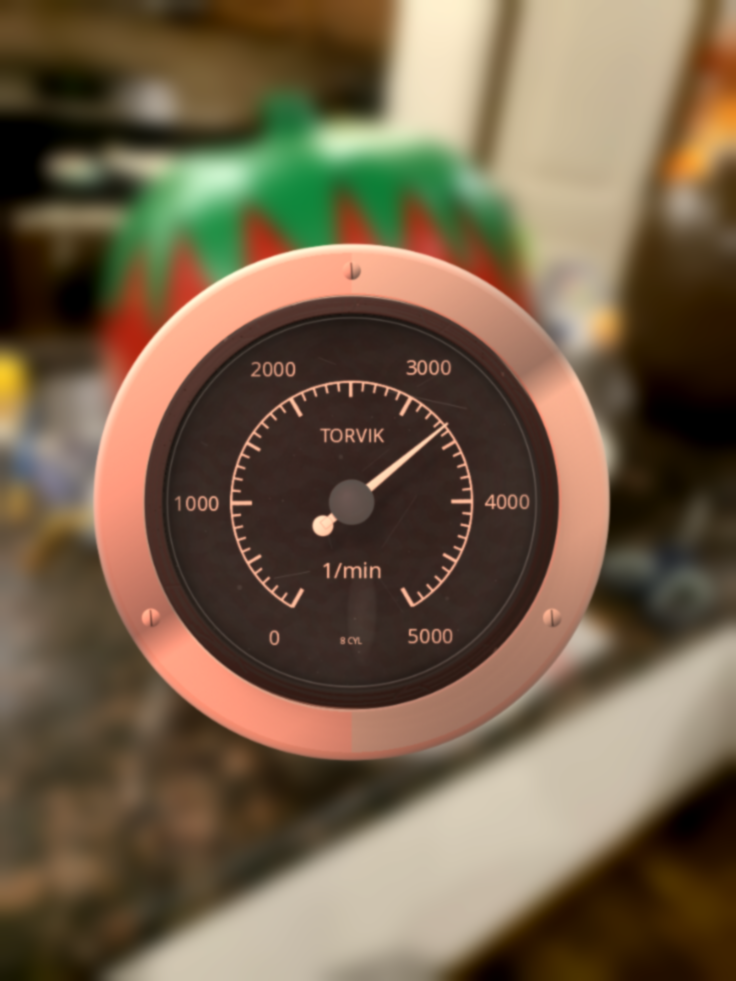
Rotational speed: rpm 3350
